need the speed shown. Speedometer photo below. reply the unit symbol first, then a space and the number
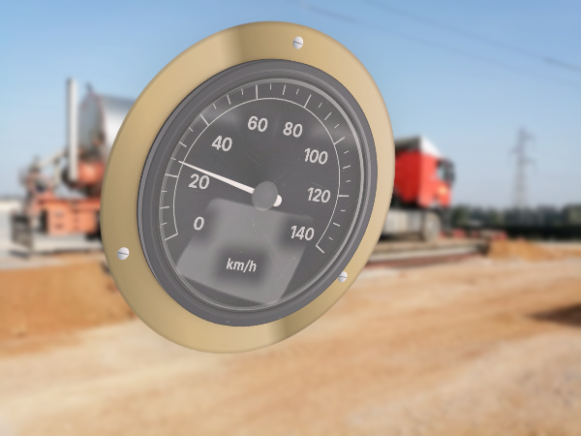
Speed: km/h 25
